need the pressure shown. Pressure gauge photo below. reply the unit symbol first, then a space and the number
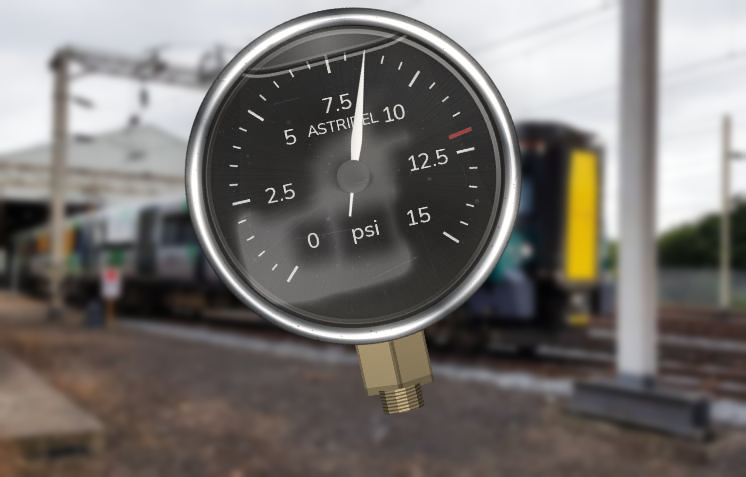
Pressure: psi 8.5
